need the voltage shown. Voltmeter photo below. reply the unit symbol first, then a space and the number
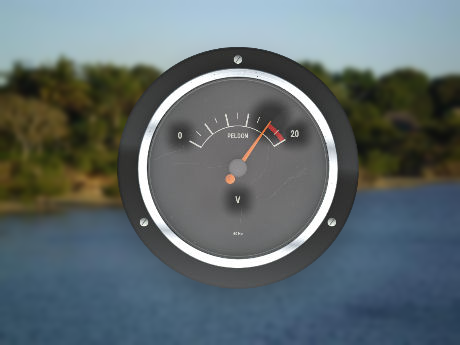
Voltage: V 16
